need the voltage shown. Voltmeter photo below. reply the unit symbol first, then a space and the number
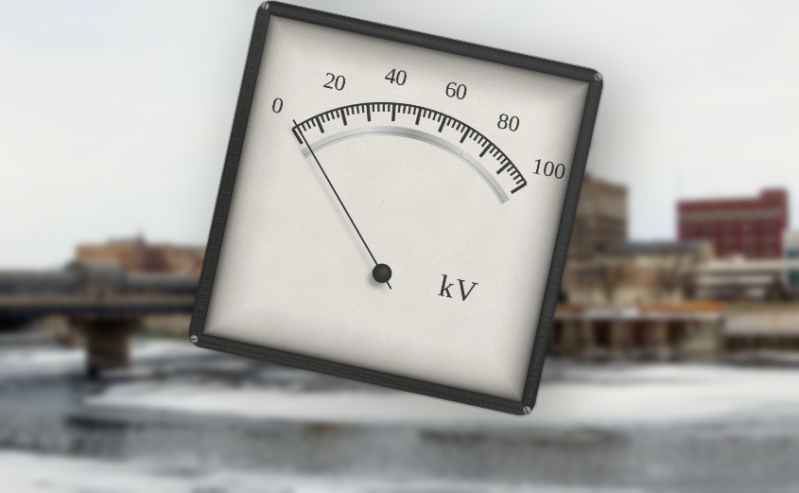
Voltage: kV 2
